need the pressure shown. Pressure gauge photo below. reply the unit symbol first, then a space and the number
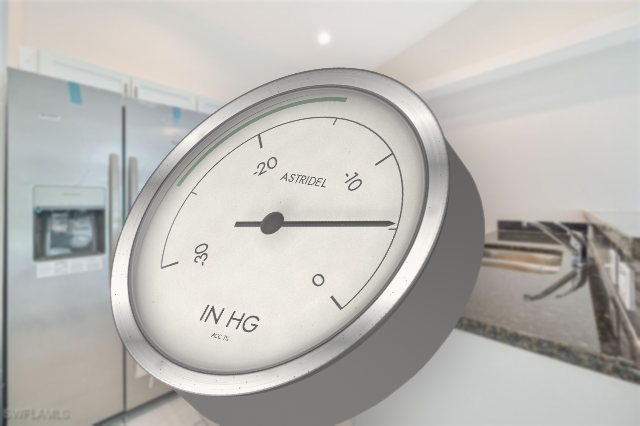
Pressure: inHg -5
